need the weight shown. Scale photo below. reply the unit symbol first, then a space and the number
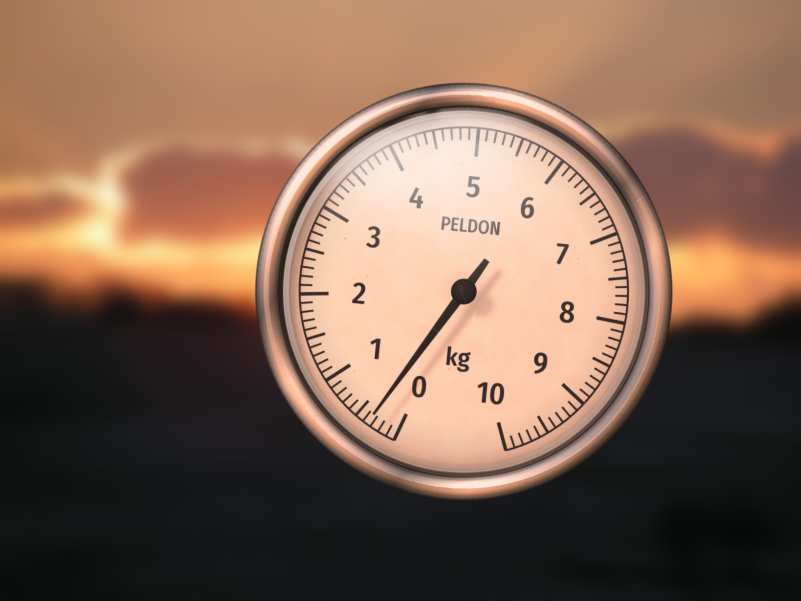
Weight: kg 0.35
